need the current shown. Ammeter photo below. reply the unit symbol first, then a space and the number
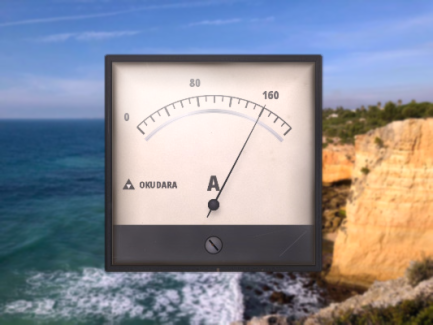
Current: A 160
